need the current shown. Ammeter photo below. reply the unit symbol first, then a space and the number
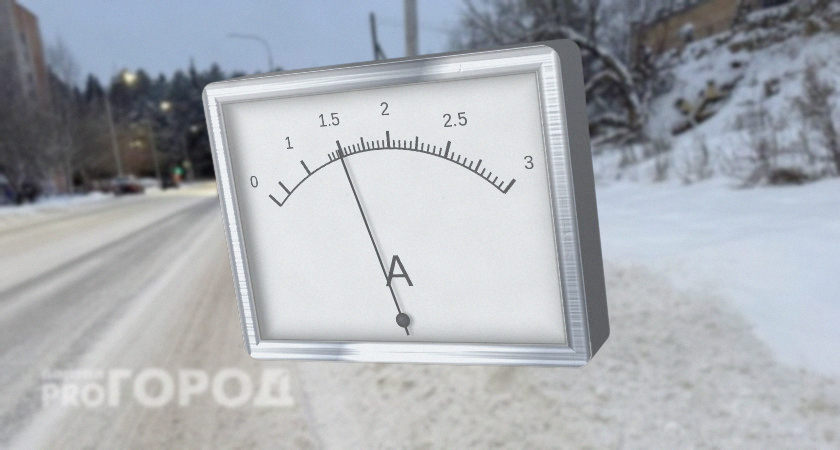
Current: A 1.5
